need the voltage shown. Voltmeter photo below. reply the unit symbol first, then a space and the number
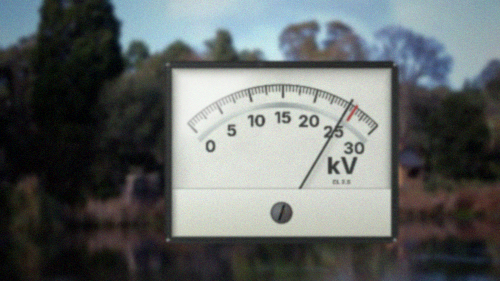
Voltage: kV 25
